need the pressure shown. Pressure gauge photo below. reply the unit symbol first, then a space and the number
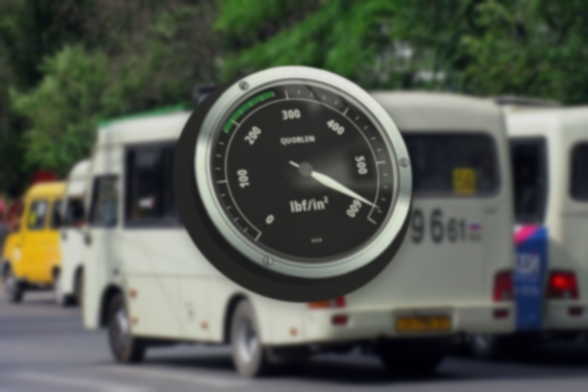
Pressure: psi 580
